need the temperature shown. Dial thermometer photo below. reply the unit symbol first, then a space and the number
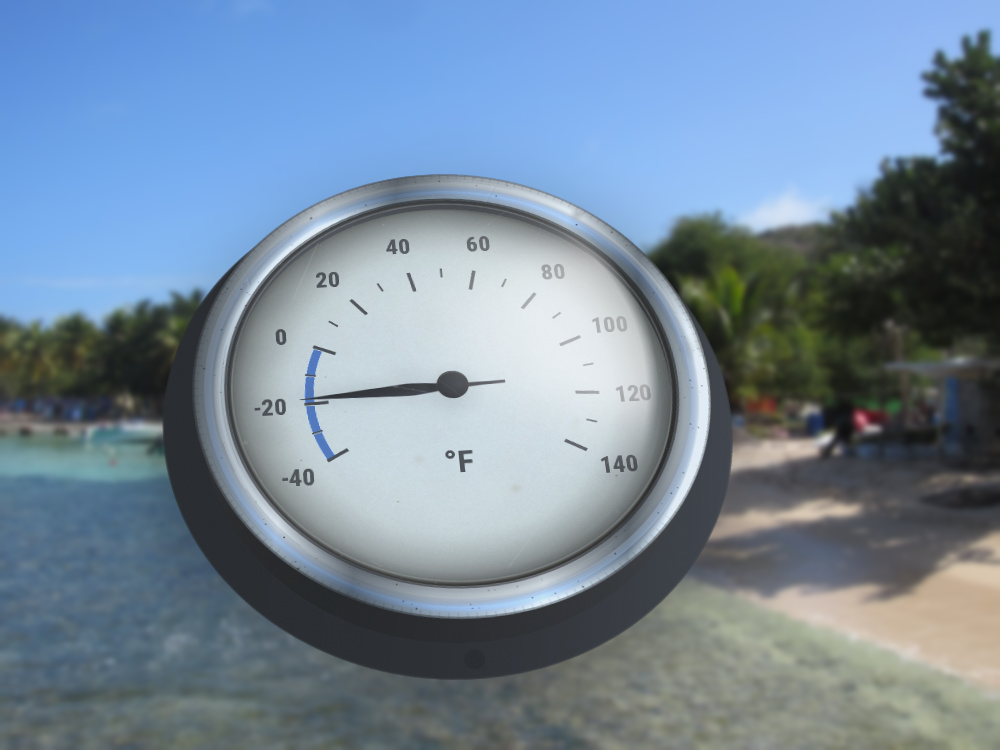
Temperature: °F -20
